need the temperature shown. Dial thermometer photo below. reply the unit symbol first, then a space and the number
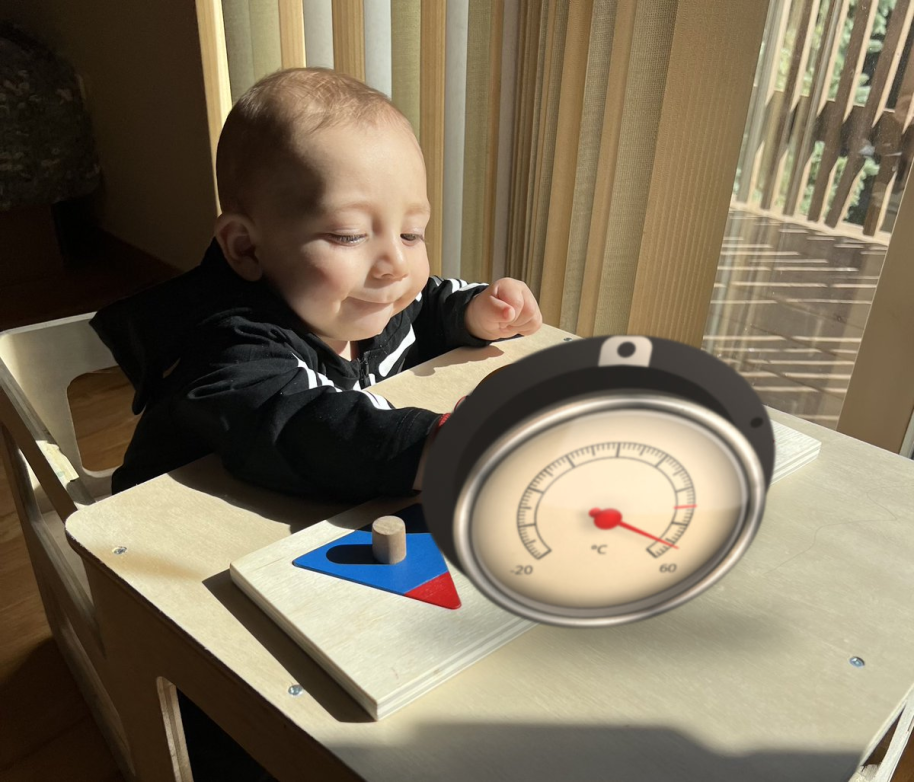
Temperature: °C 55
